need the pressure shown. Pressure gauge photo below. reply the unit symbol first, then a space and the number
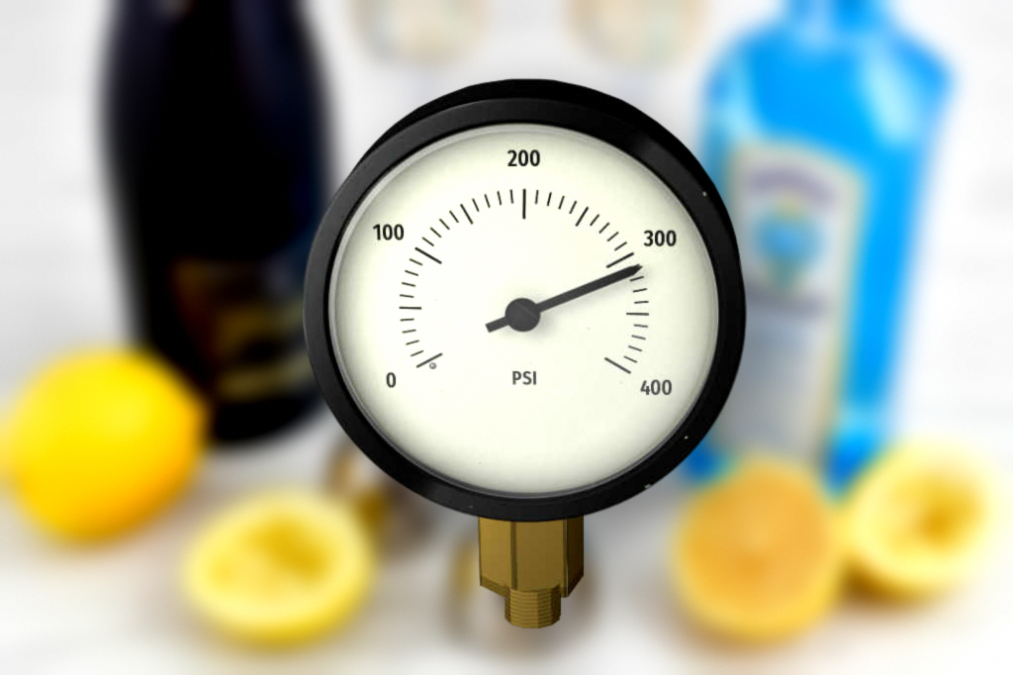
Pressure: psi 310
